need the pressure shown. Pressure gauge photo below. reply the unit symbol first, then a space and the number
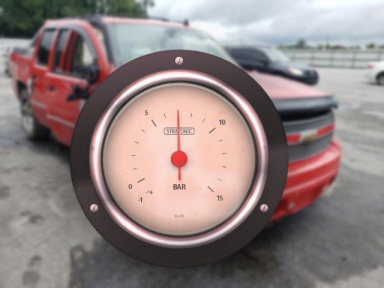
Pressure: bar 7
